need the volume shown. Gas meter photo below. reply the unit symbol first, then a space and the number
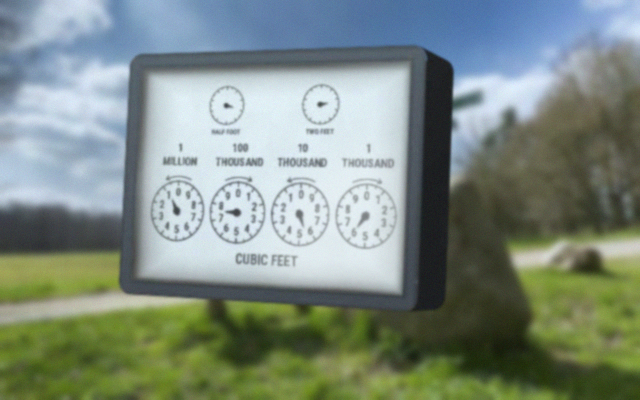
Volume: ft³ 75600
